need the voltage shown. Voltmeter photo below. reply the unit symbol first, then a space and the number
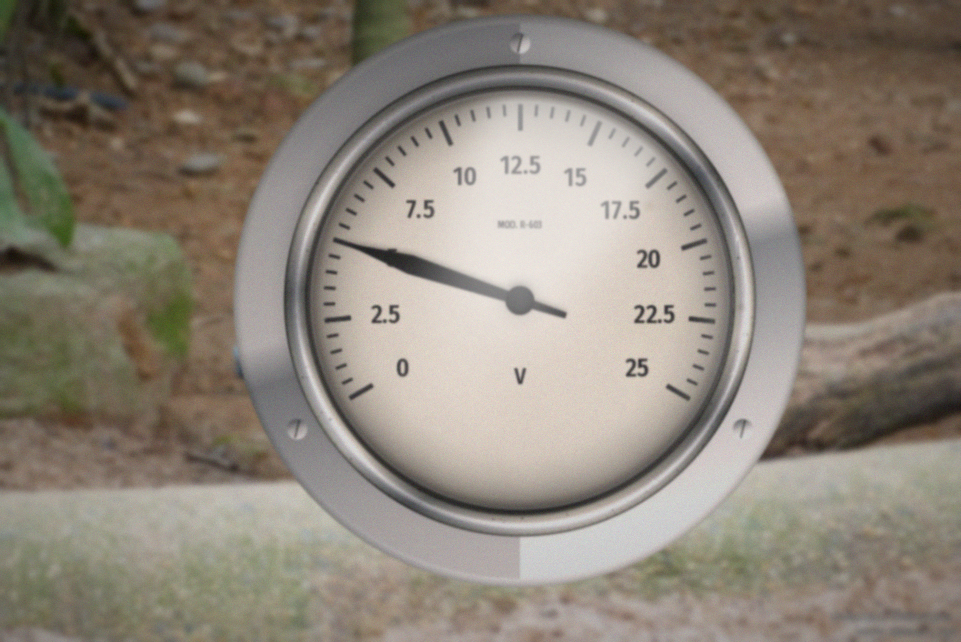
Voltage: V 5
